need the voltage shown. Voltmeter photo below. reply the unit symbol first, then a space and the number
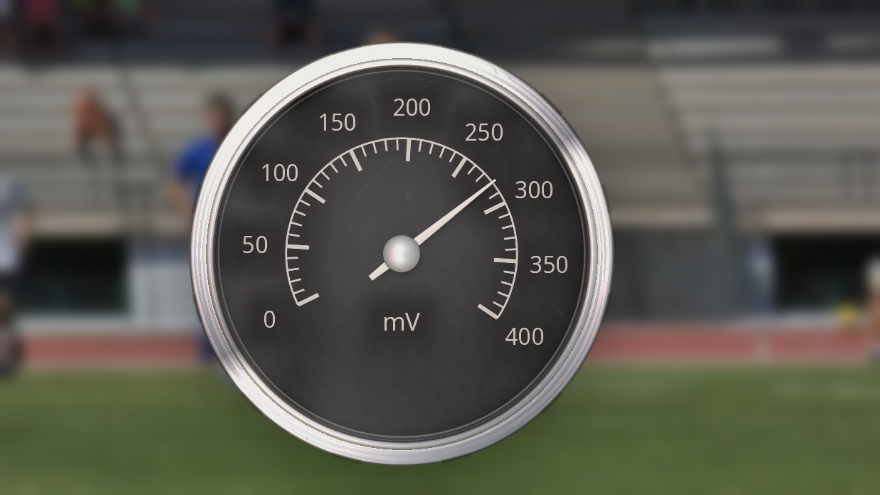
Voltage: mV 280
